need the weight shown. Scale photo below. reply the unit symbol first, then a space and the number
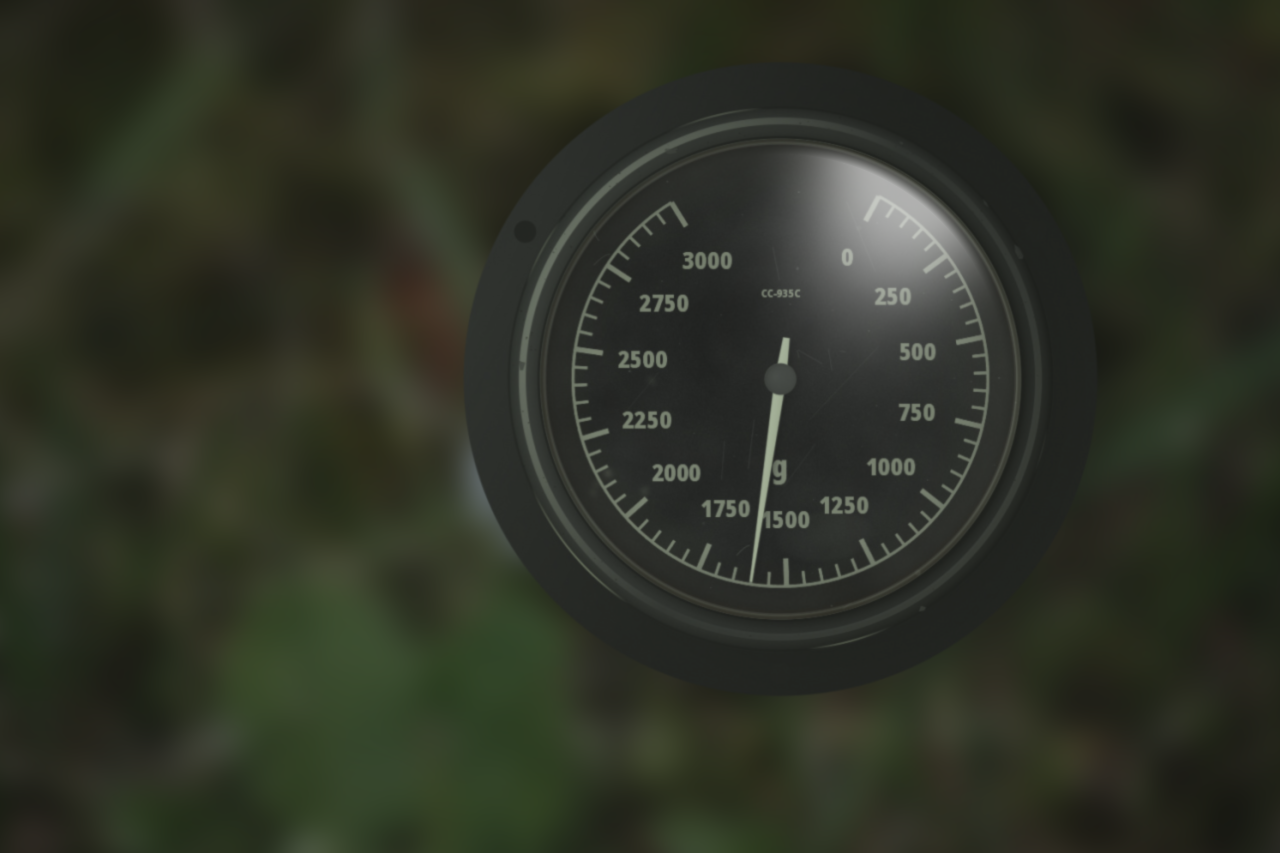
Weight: g 1600
